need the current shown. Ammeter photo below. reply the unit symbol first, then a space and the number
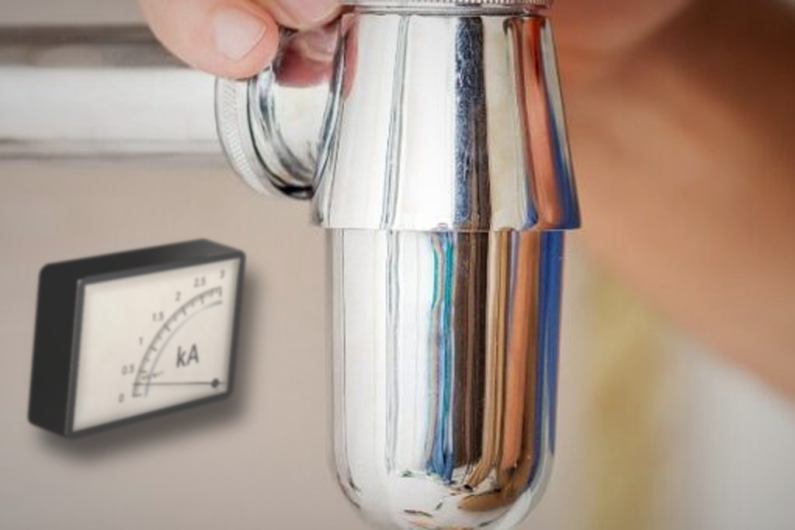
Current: kA 0.25
